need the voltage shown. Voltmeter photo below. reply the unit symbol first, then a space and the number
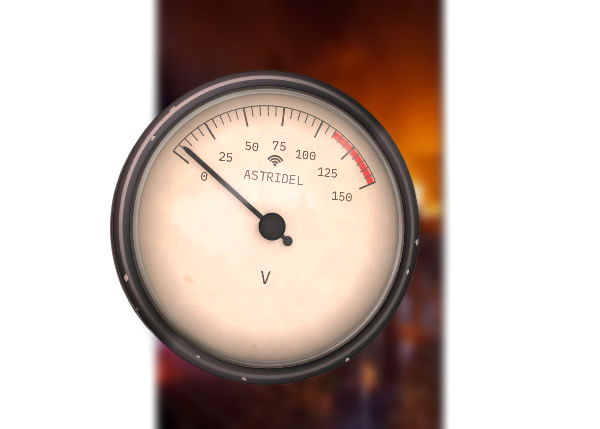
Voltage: V 5
